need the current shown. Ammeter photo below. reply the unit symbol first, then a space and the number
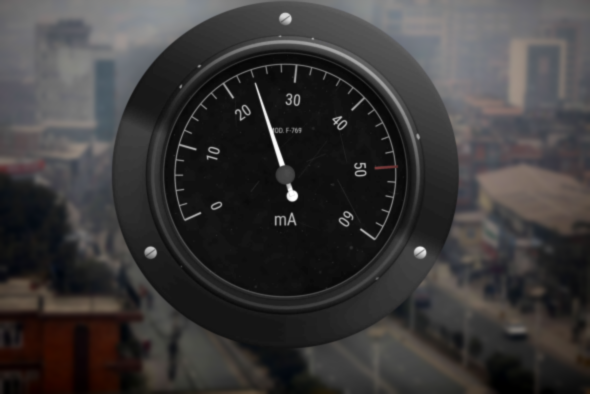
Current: mA 24
